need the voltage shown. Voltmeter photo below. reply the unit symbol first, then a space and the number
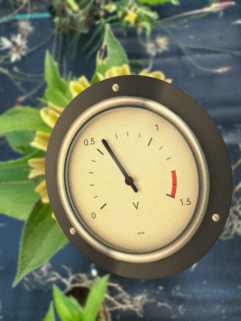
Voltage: V 0.6
